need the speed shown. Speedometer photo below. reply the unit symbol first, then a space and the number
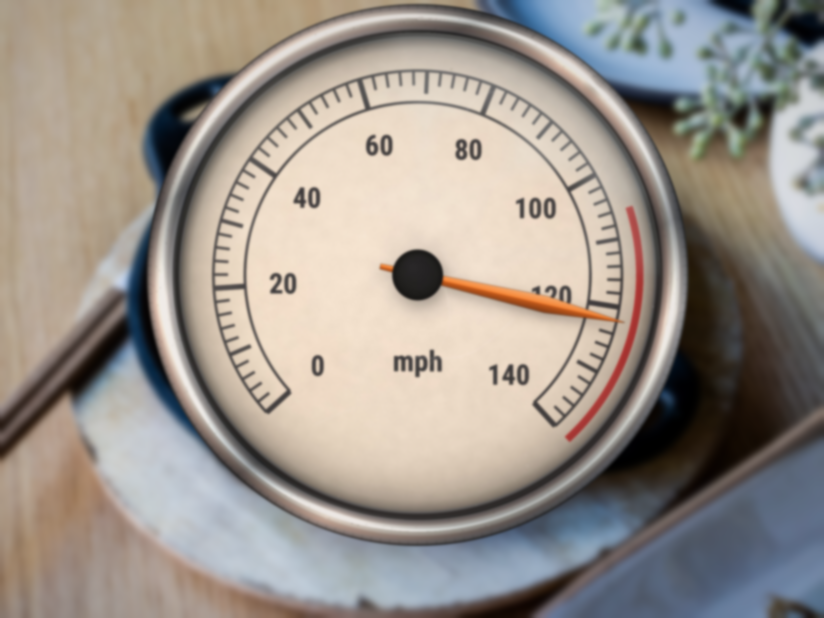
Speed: mph 122
